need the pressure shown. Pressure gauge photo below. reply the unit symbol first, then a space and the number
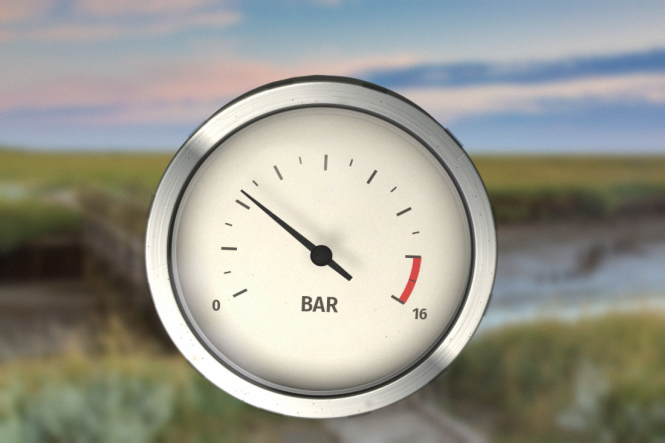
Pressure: bar 4.5
